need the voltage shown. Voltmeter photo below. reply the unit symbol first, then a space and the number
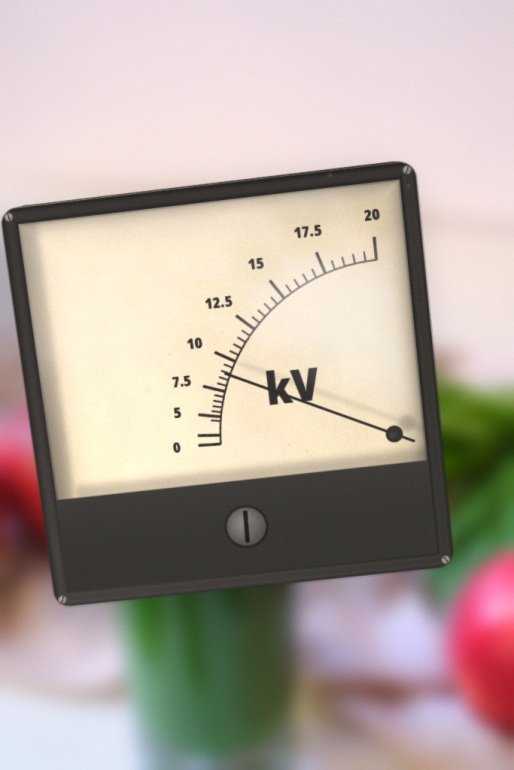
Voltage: kV 9
